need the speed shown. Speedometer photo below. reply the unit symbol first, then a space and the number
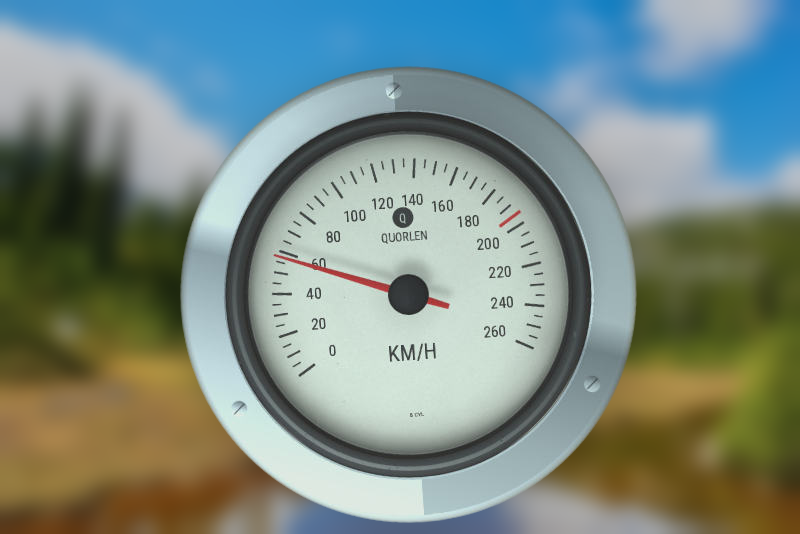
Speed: km/h 57.5
